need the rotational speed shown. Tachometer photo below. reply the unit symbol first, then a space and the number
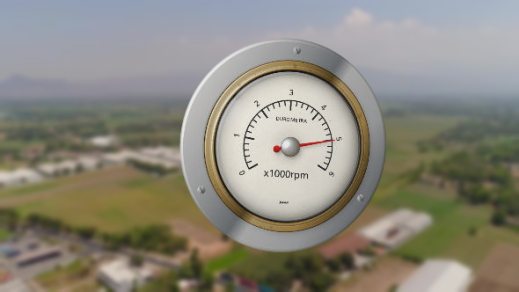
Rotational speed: rpm 5000
